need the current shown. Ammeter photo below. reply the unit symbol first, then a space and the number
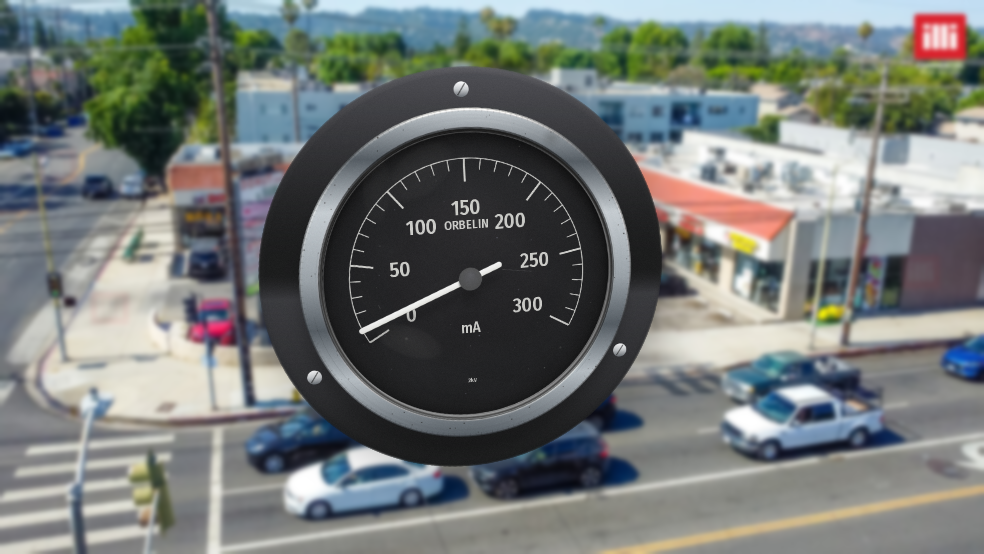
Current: mA 10
